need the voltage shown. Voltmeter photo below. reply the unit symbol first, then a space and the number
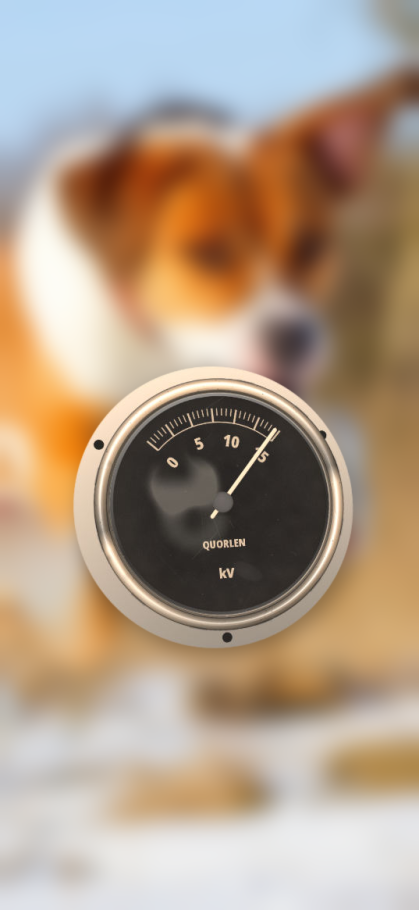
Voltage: kV 14.5
